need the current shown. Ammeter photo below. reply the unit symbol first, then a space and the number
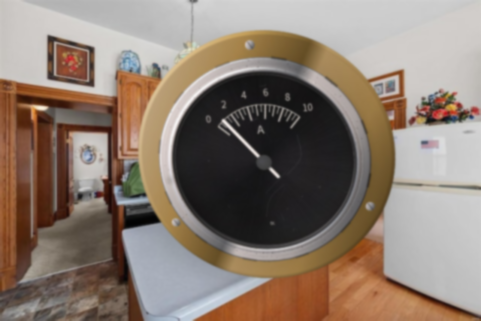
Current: A 1
